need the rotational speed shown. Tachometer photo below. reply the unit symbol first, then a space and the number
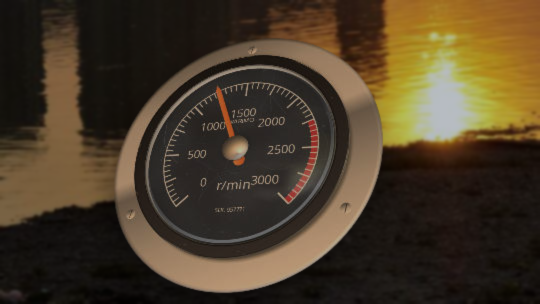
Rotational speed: rpm 1250
